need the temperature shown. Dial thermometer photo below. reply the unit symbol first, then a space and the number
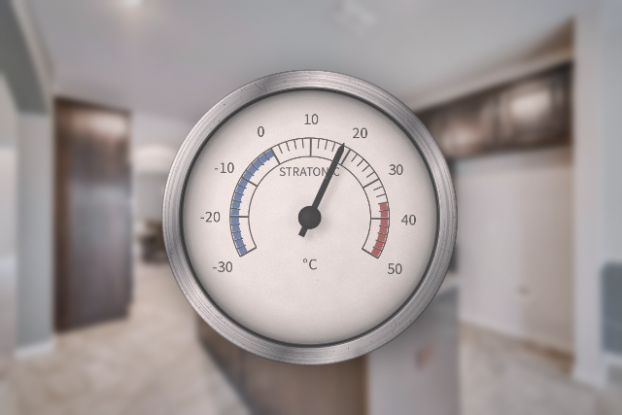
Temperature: °C 18
